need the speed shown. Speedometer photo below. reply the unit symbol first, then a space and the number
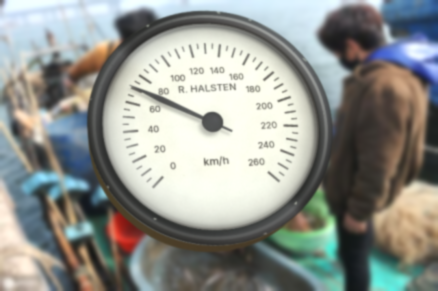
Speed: km/h 70
